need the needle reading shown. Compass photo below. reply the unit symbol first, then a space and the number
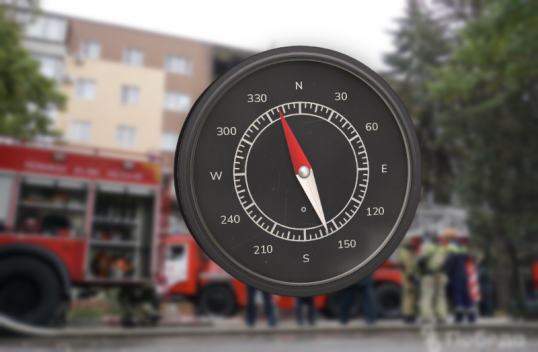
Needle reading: ° 340
